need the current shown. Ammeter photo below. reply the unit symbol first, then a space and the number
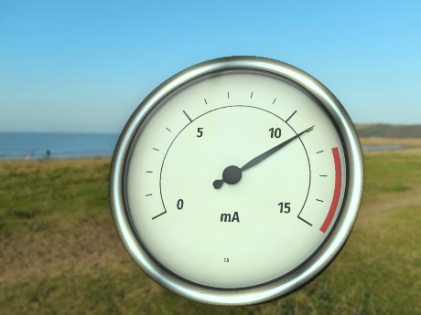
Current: mA 11
